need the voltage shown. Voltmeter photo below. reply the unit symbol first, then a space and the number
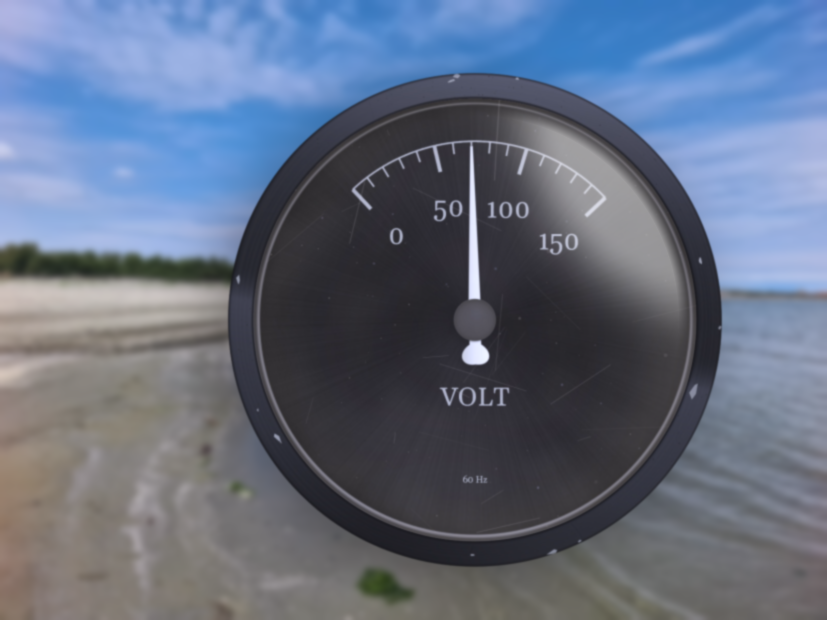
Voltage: V 70
